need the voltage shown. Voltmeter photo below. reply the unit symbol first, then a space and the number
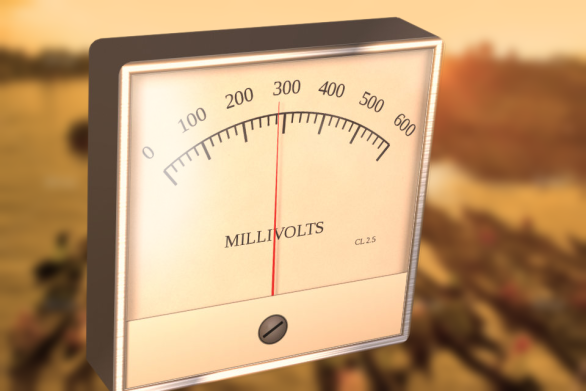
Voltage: mV 280
